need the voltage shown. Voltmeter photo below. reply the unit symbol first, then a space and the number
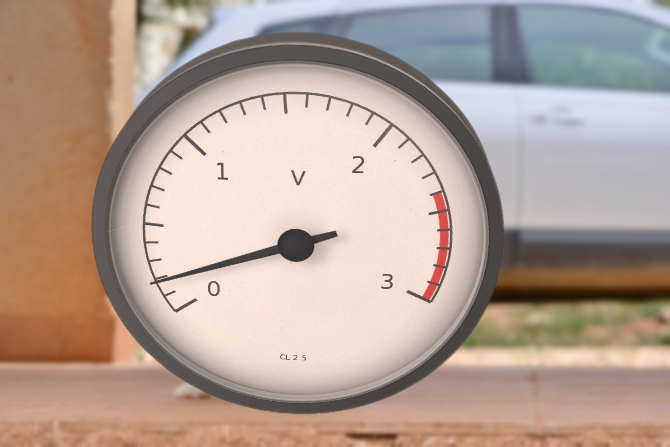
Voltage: V 0.2
